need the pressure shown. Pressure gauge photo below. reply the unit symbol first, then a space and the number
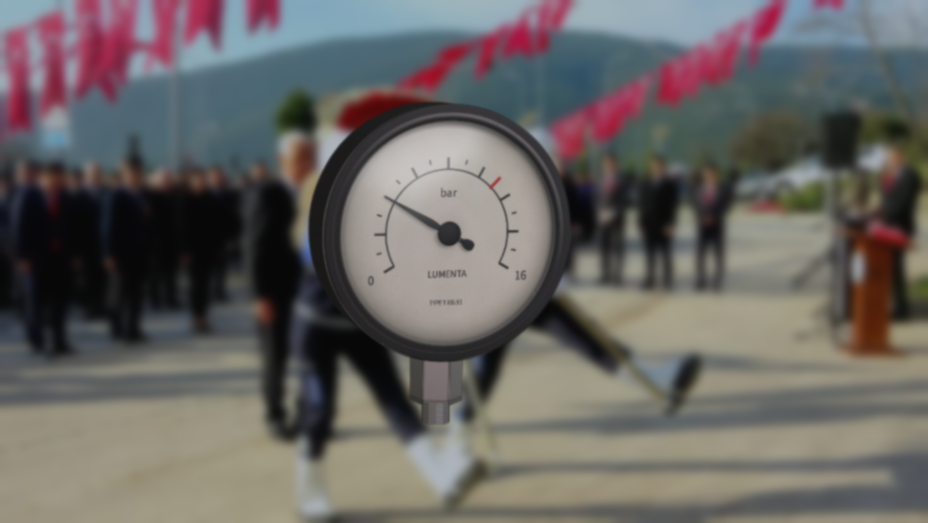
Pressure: bar 4
